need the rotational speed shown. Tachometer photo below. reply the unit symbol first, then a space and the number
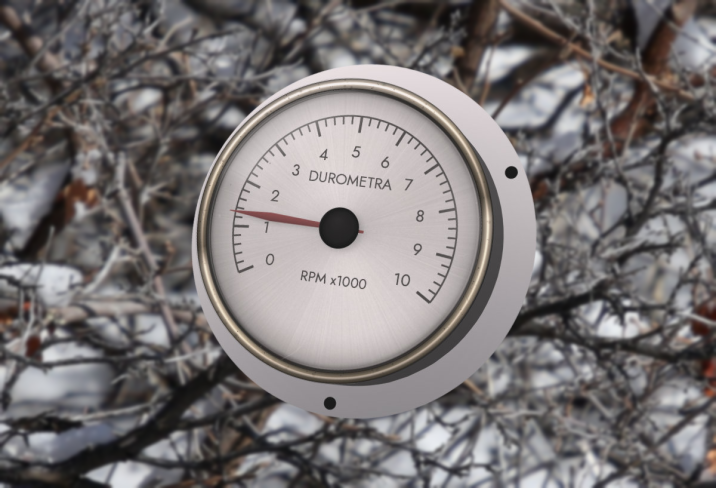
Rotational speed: rpm 1300
